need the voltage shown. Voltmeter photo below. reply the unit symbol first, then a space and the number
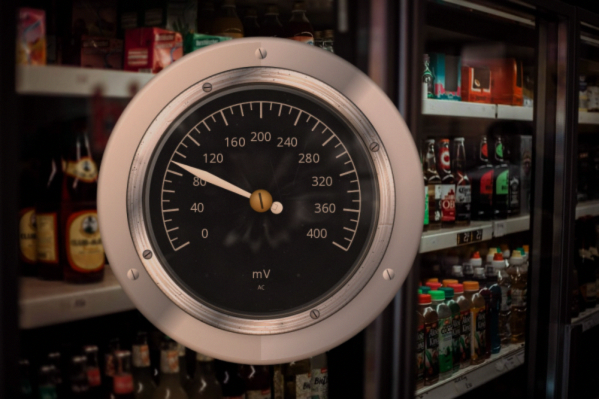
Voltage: mV 90
